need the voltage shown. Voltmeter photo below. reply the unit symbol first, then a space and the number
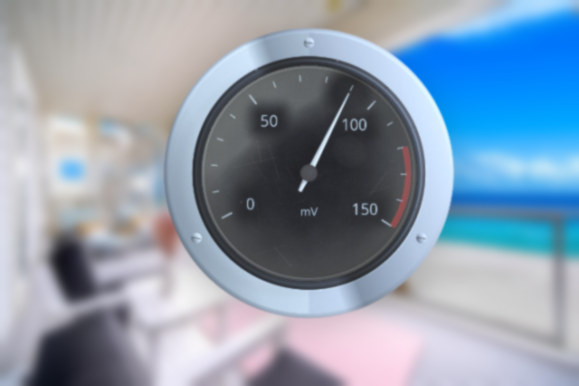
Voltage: mV 90
